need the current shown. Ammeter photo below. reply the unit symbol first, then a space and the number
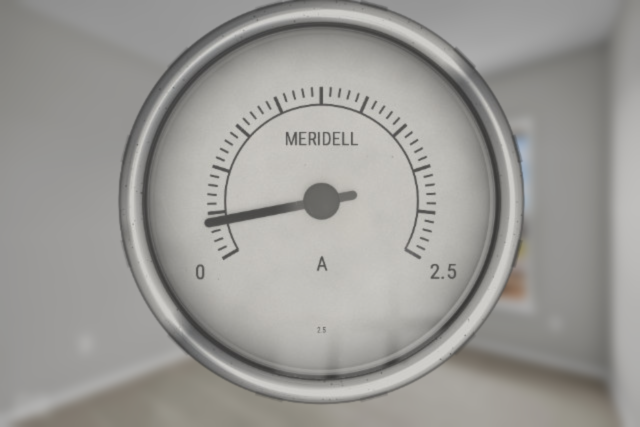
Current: A 0.2
